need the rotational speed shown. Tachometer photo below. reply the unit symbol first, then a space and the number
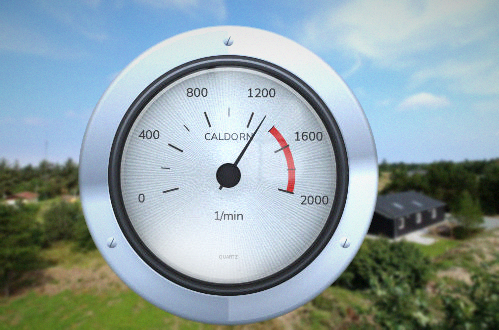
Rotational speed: rpm 1300
